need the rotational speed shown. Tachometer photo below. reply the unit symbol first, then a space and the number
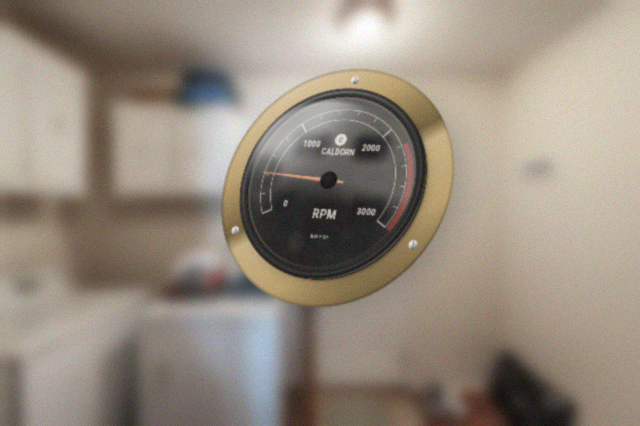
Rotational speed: rpm 400
